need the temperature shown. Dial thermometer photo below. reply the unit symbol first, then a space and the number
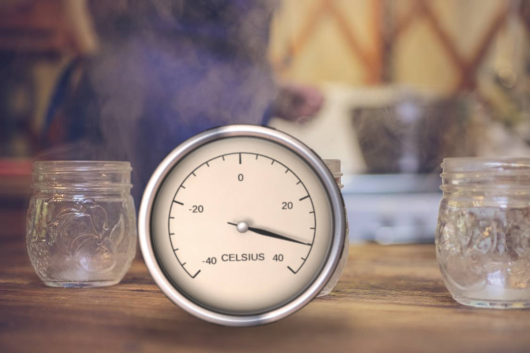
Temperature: °C 32
